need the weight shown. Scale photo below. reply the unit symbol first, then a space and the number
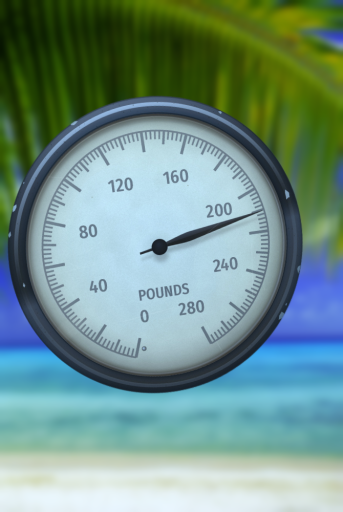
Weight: lb 210
